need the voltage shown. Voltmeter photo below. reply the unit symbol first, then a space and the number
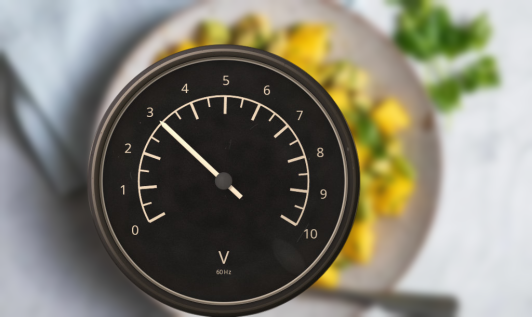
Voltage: V 3
